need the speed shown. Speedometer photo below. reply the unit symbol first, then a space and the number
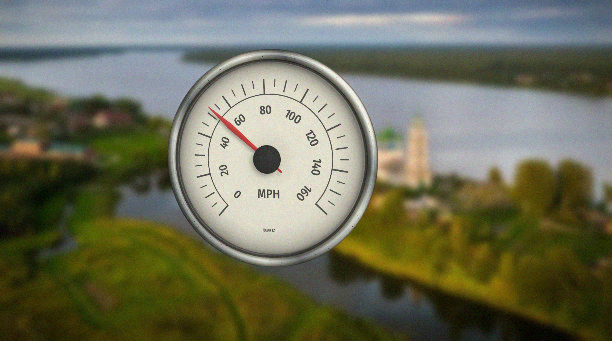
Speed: mph 52.5
